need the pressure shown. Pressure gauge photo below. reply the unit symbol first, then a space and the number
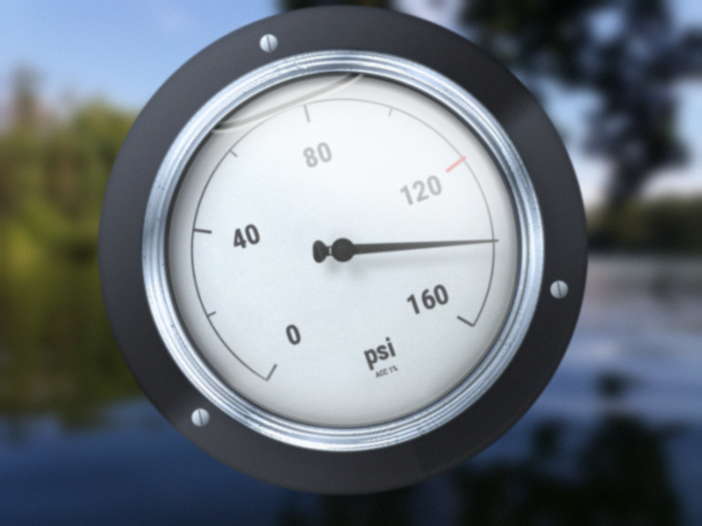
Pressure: psi 140
